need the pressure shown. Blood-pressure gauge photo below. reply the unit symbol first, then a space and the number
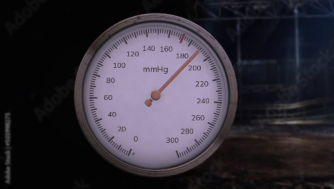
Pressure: mmHg 190
